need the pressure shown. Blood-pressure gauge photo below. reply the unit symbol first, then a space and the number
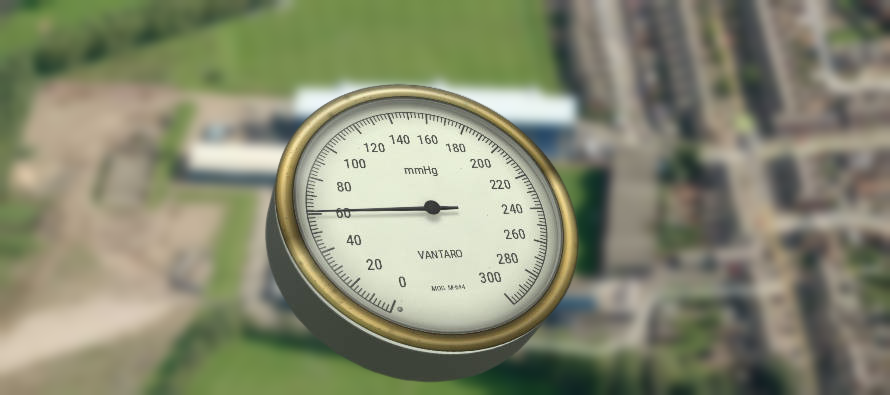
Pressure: mmHg 60
